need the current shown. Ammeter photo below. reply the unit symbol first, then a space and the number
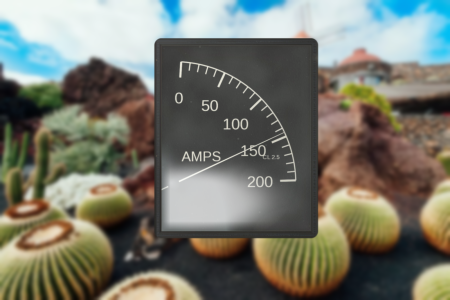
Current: A 145
